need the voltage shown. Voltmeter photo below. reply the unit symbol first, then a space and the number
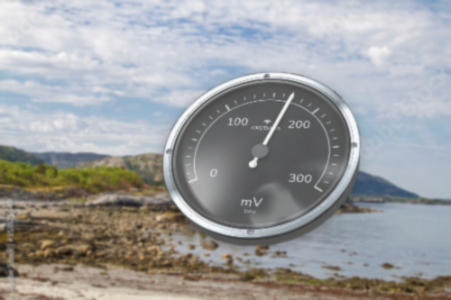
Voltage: mV 170
